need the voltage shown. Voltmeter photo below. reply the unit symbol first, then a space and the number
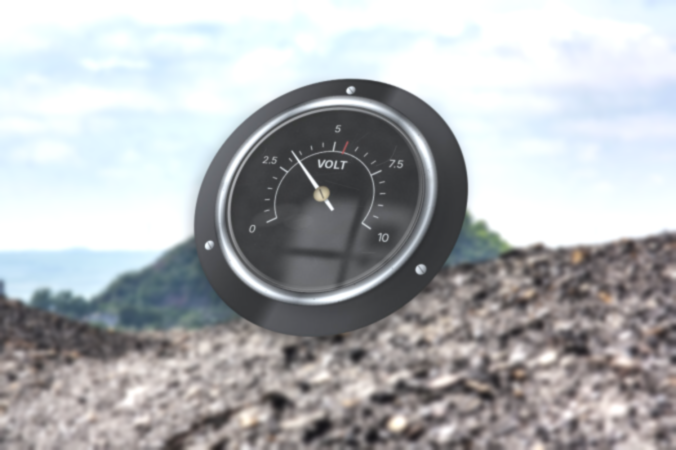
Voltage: V 3.25
